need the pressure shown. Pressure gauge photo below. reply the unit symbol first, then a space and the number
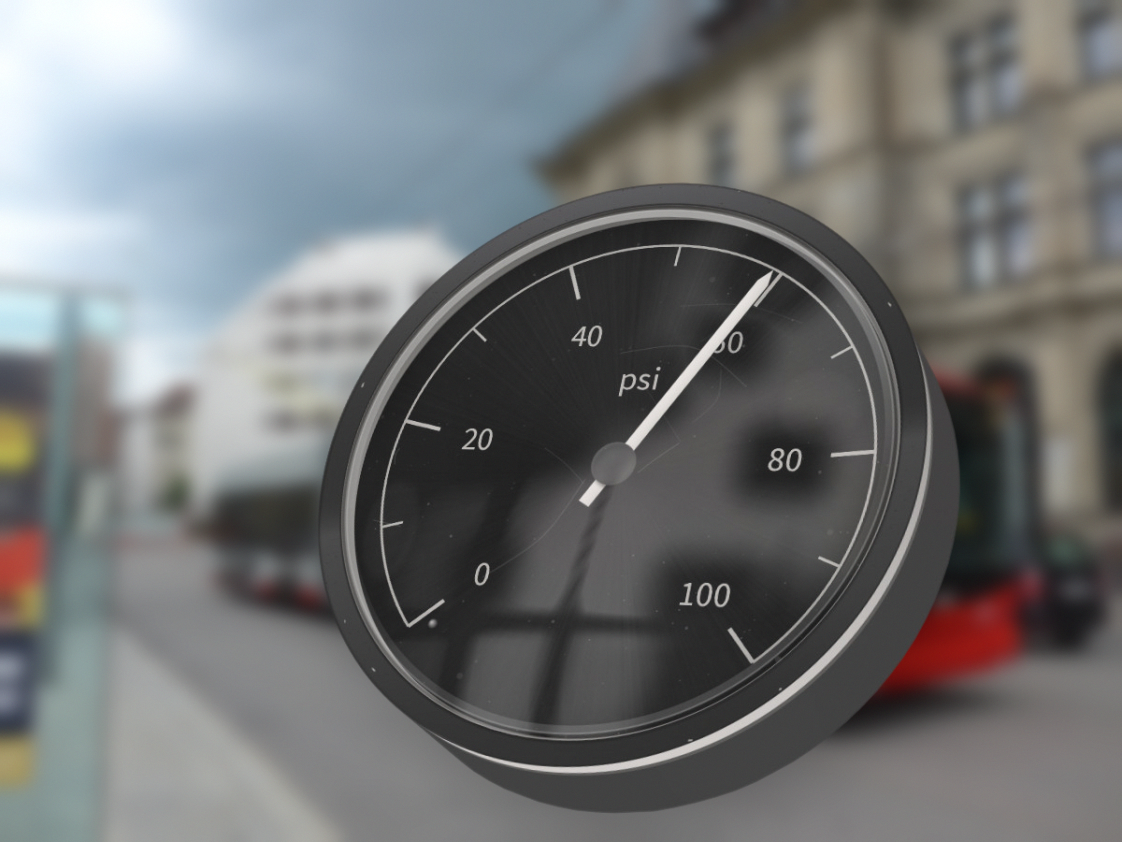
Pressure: psi 60
